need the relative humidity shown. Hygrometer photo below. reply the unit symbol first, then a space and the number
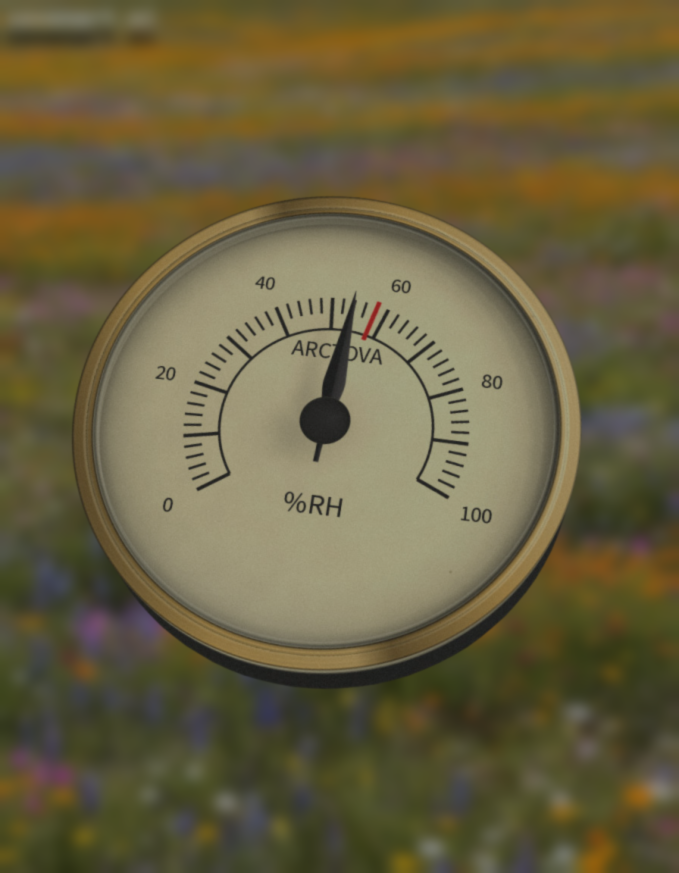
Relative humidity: % 54
